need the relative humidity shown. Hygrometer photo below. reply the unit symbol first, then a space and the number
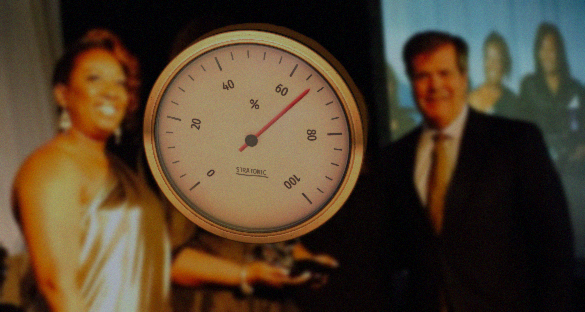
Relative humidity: % 66
